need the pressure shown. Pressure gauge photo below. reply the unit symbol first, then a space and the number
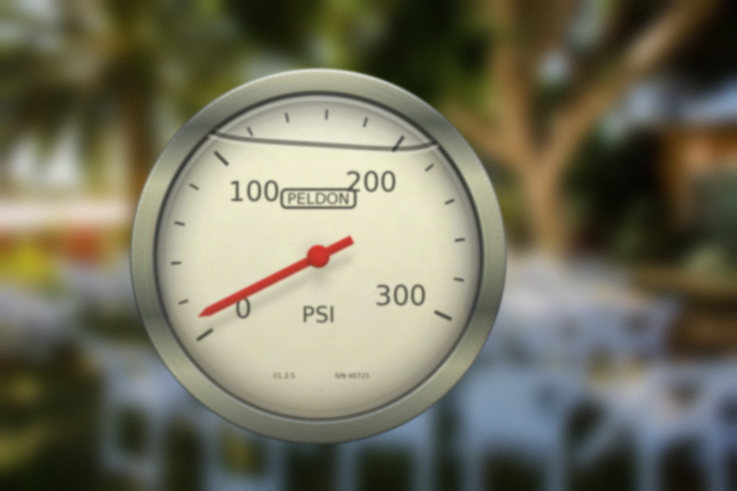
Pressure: psi 10
